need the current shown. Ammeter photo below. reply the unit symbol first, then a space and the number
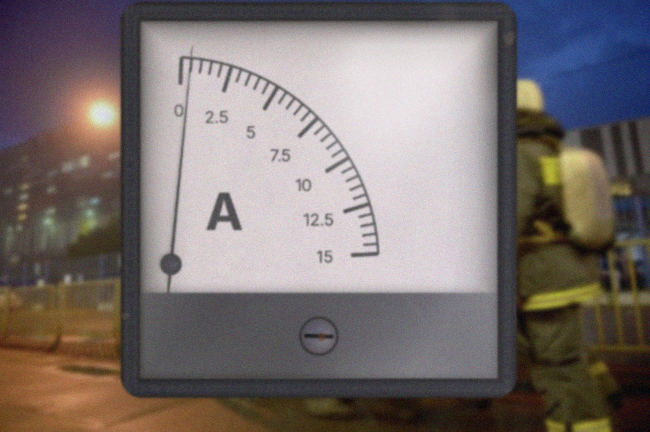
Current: A 0.5
